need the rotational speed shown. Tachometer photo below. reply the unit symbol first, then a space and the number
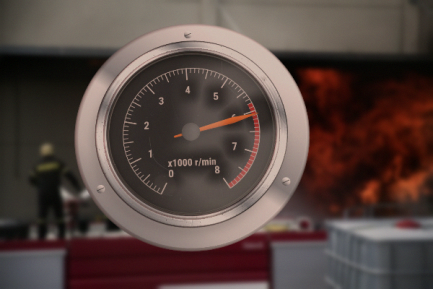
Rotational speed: rpm 6100
